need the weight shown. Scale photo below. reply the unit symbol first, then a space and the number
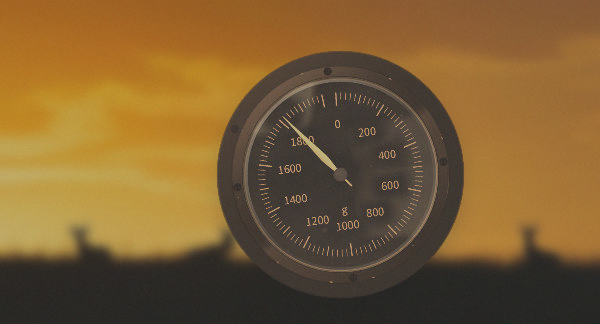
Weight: g 1820
